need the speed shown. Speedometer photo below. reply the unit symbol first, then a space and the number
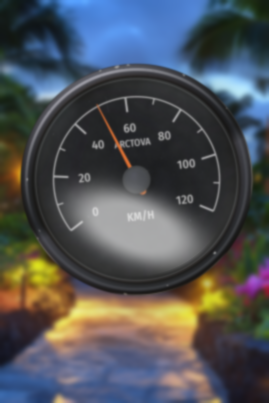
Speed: km/h 50
